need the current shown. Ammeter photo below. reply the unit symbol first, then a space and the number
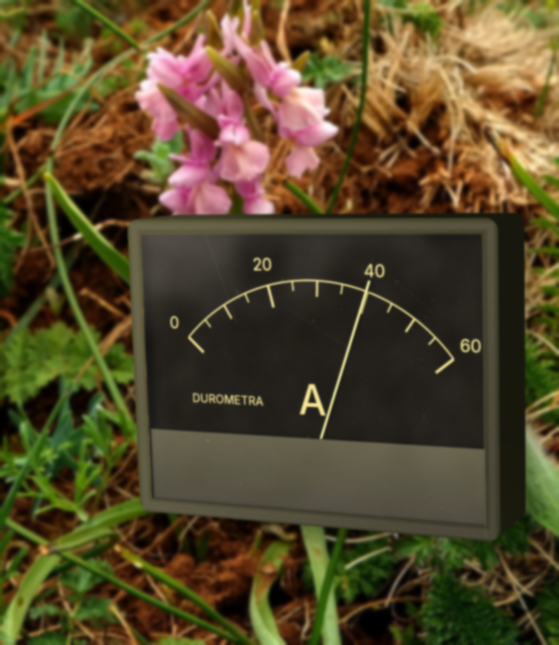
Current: A 40
